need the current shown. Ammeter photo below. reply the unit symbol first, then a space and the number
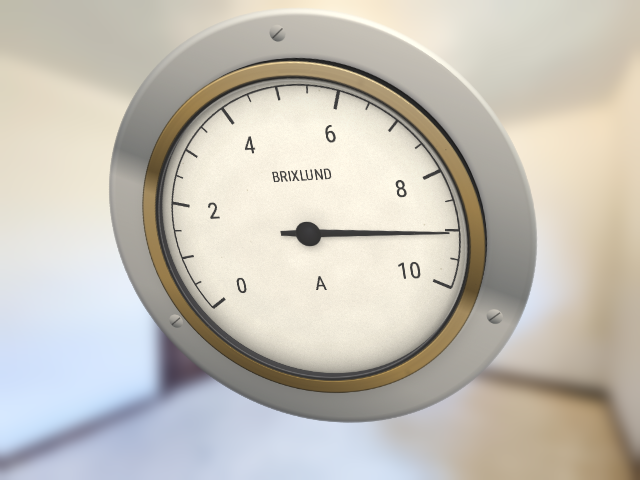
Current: A 9
